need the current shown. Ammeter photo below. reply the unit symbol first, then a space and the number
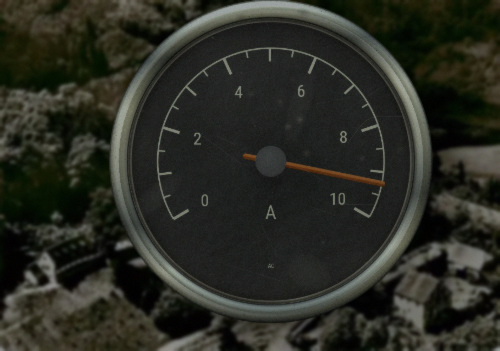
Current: A 9.25
